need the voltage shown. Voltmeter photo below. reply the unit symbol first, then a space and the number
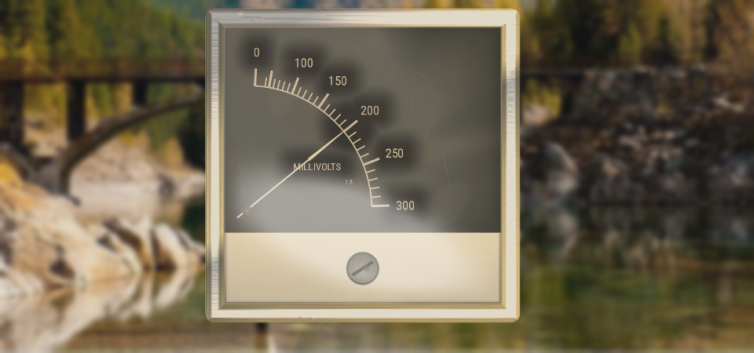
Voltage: mV 200
